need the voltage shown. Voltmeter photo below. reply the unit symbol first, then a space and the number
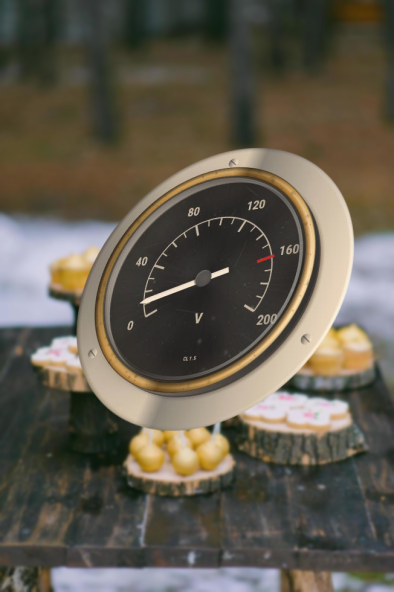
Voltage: V 10
